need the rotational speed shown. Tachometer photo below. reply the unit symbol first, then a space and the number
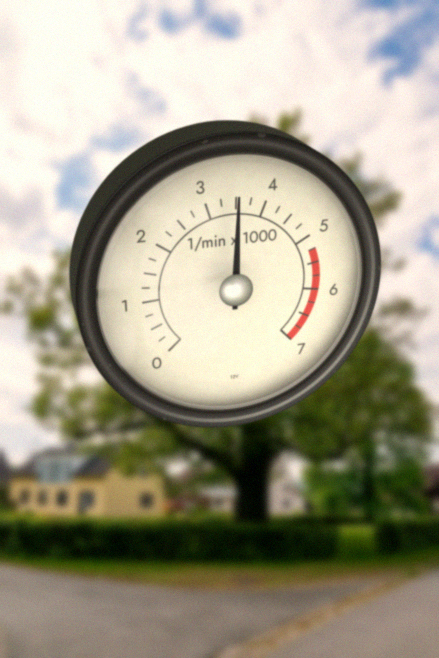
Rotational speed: rpm 3500
